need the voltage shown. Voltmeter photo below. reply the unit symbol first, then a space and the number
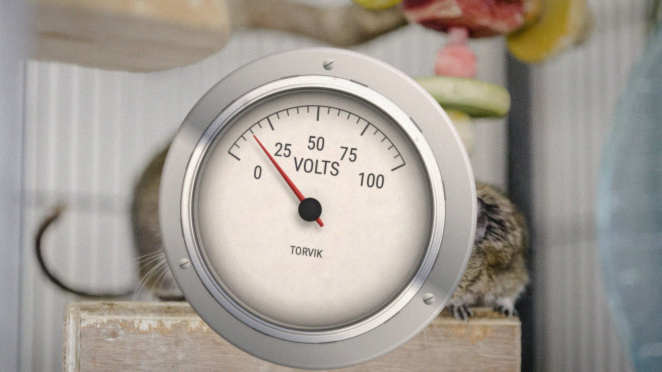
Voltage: V 15
